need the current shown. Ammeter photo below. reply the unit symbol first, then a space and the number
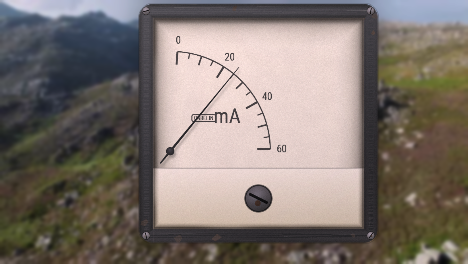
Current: mA 25
